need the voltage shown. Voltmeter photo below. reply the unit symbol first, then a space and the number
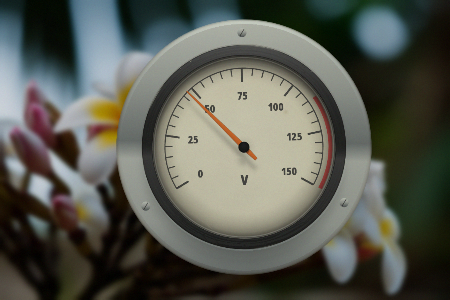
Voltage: V 47.5
